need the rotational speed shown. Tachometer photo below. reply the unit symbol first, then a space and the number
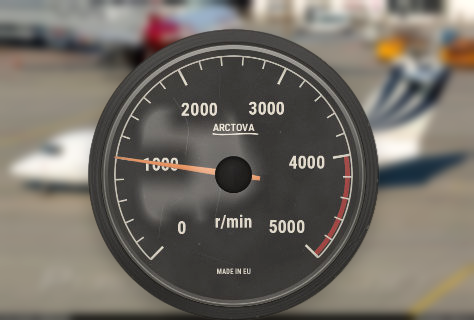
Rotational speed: rpm 1000
